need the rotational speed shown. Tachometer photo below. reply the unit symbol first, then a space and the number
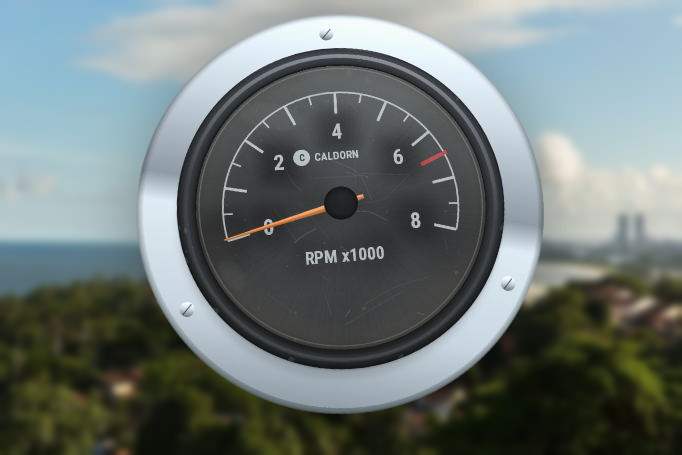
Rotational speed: rpm 0
